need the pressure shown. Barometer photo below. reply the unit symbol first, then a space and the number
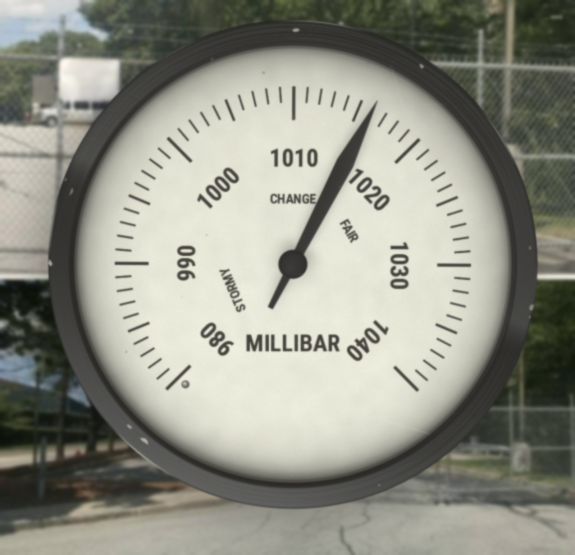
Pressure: mbar 1016
